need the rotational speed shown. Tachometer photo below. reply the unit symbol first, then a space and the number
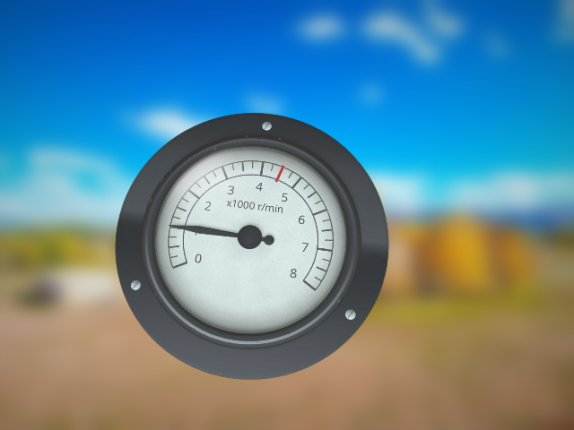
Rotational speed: rpm 1000
